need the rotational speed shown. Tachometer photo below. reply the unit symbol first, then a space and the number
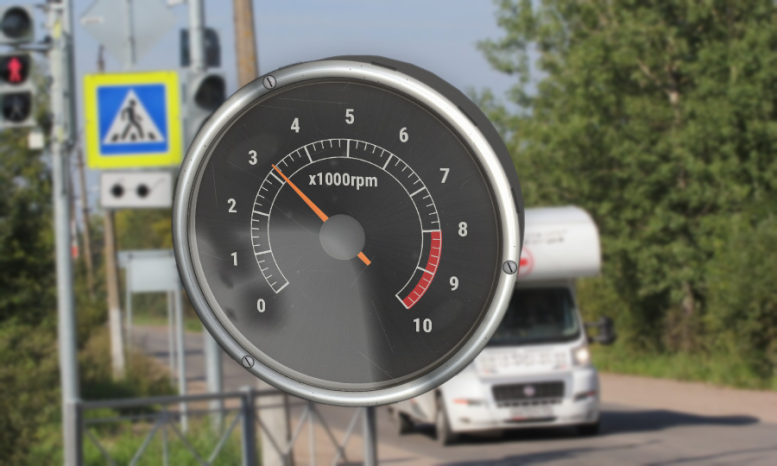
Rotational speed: rpm 3200
